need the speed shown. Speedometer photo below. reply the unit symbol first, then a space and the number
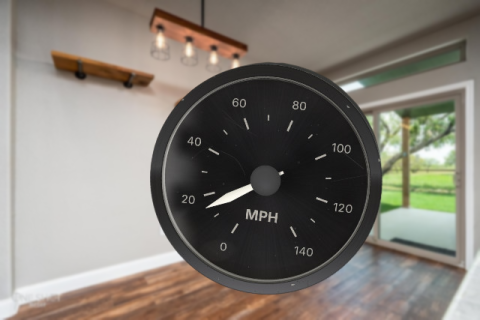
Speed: mph 15
